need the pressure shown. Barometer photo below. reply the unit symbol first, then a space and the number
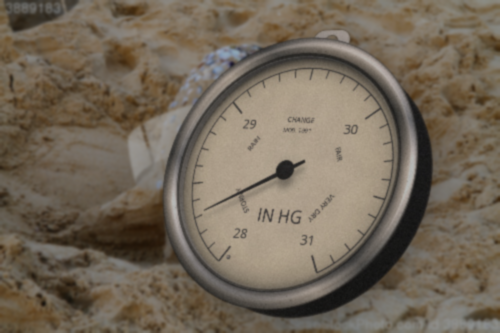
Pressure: inHg 28.3
